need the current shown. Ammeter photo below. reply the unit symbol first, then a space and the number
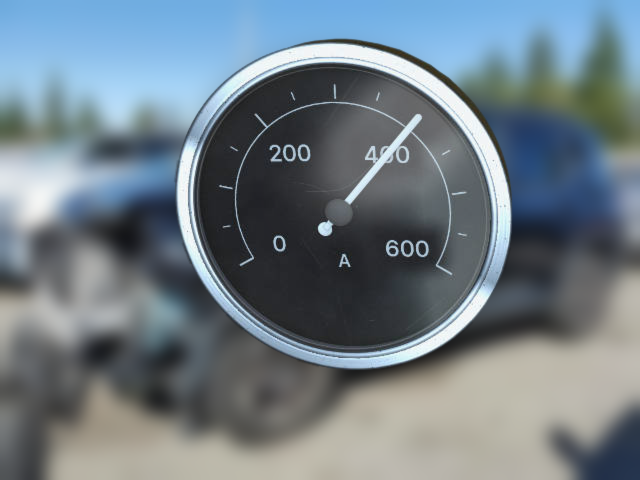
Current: A 400
